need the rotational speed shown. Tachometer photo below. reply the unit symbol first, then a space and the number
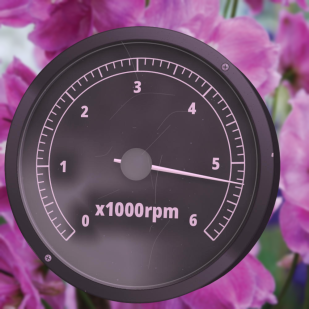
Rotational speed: rpm 5250
